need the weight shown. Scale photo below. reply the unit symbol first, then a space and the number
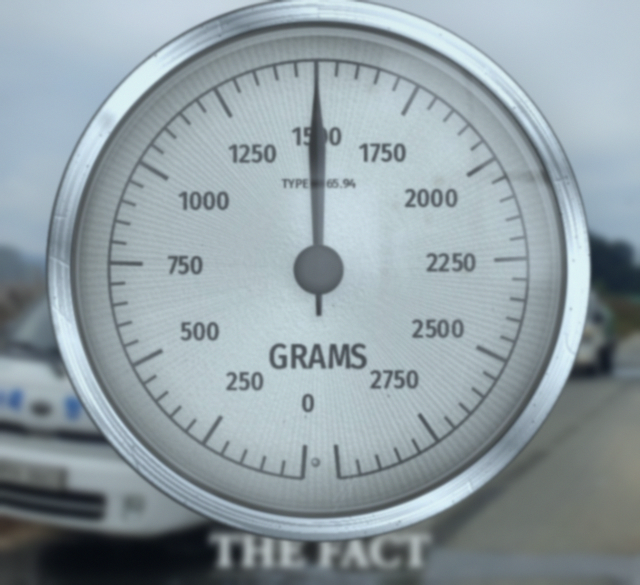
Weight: g 1500
